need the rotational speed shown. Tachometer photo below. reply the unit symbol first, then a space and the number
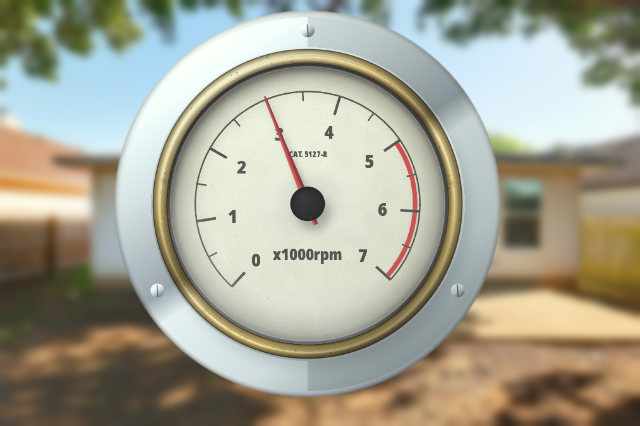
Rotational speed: rpm 3000
